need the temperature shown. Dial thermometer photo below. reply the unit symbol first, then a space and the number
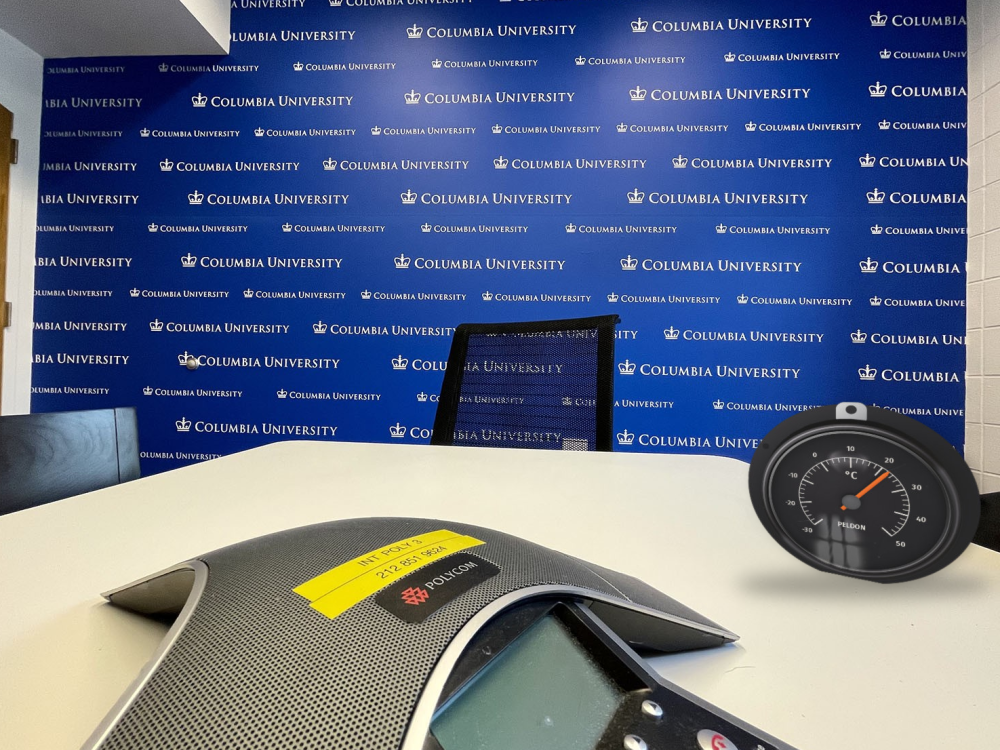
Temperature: °C 22
